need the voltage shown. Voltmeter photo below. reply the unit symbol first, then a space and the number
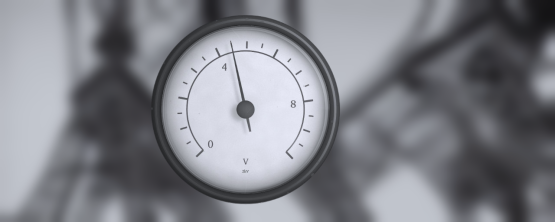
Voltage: V 4.5
